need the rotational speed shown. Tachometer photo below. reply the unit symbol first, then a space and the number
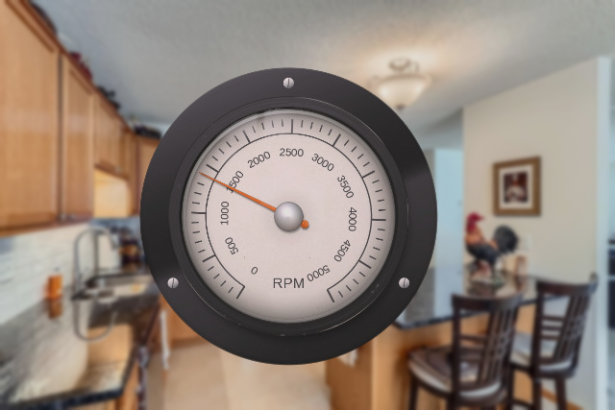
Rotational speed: rpm 1400
